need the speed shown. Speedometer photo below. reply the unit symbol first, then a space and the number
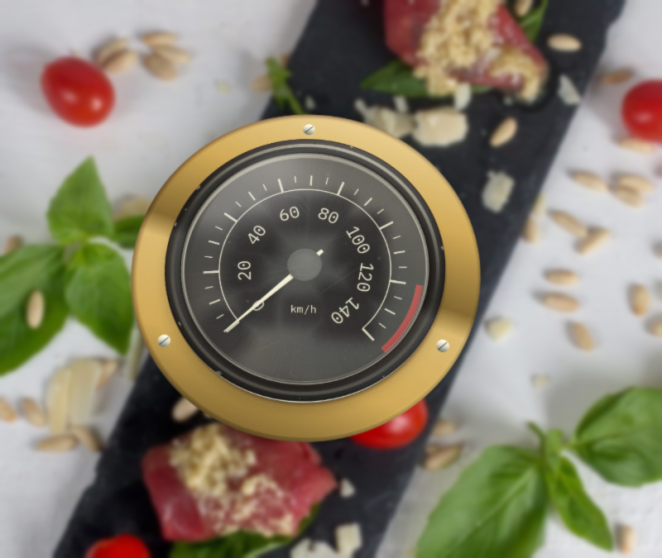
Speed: km/h 0
